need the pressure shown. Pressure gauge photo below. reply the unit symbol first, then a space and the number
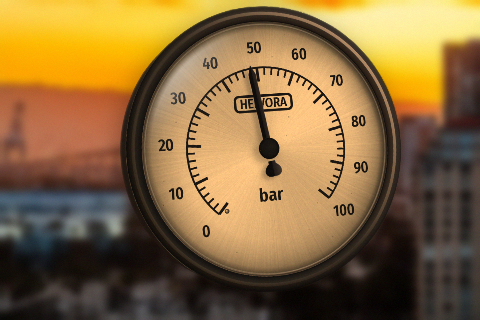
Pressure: bar 48
